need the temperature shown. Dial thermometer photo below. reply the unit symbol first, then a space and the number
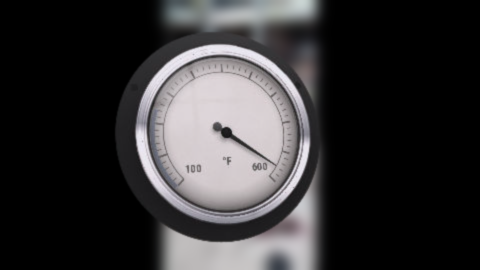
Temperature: °F 580
